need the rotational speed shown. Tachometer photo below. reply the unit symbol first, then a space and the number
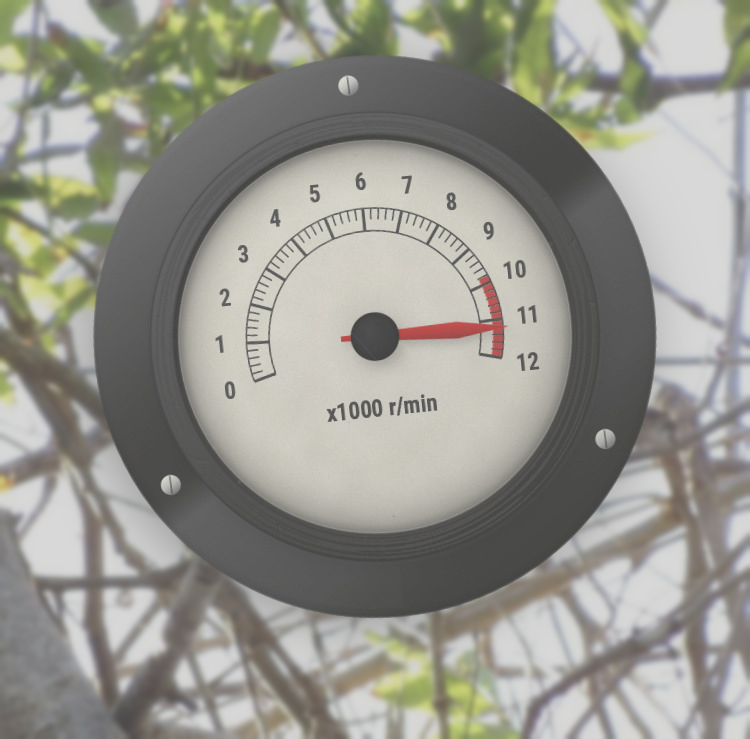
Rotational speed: rpm 11200
